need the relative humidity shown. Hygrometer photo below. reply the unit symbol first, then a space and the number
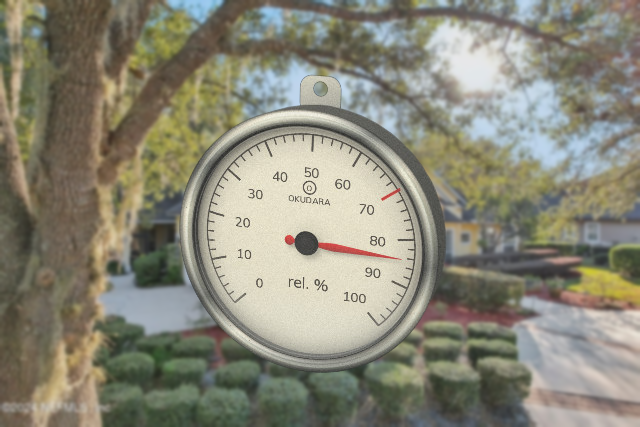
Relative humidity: % 84
